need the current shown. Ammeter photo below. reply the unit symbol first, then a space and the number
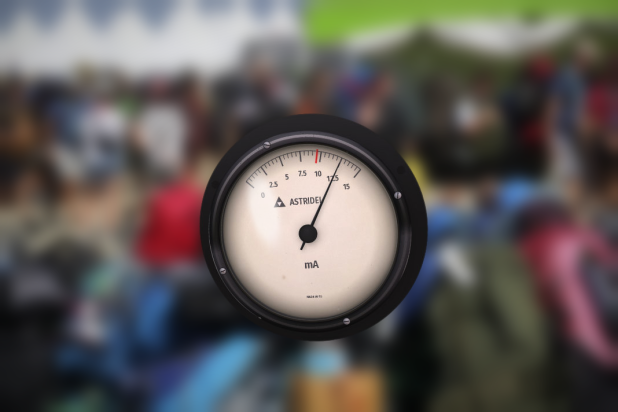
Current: mA 12.5
